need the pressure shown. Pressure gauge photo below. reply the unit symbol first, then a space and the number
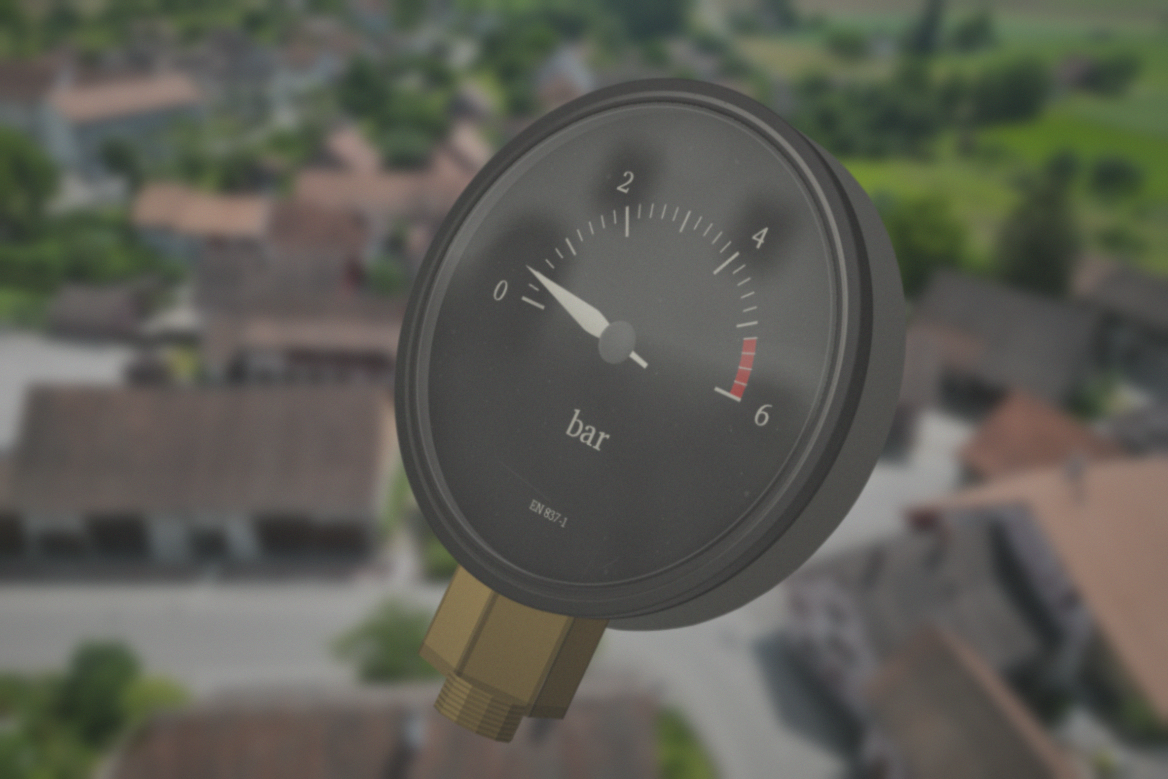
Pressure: bar 0.4
